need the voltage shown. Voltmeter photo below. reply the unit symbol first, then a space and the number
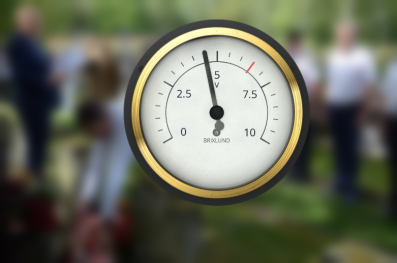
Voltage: V 4.5
